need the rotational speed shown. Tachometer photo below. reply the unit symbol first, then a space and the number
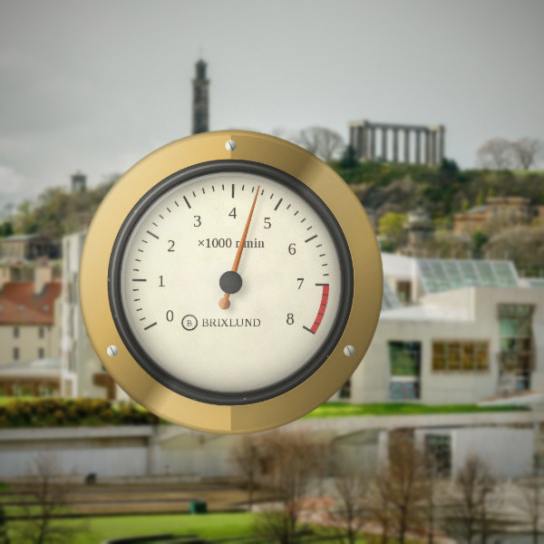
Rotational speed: rpm 4500
